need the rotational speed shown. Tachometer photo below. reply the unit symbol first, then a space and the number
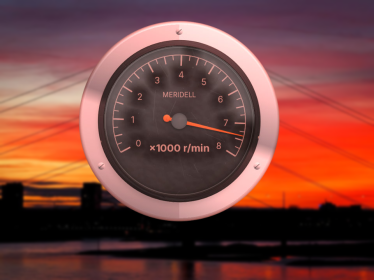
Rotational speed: rpm 7375
